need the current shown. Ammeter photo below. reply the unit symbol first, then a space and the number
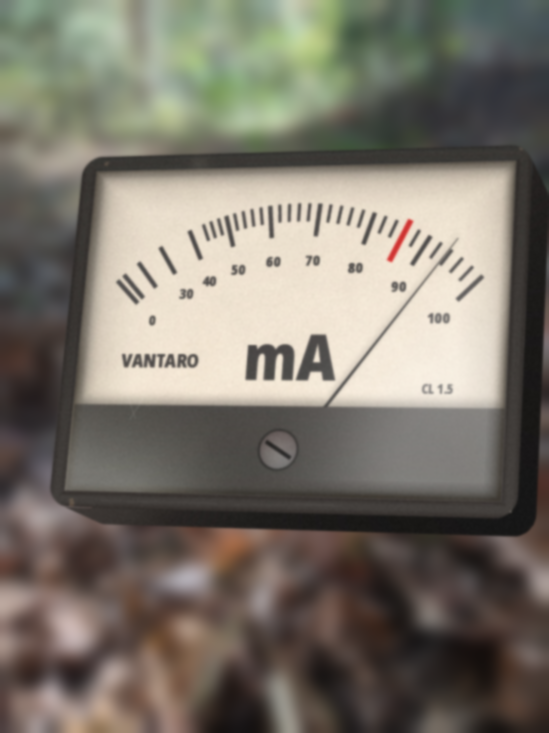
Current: mA 94
